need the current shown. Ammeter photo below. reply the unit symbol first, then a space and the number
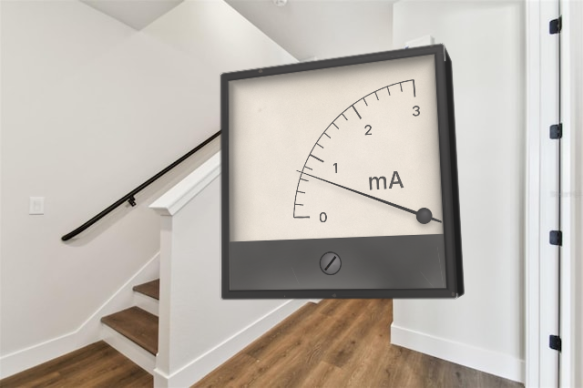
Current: mA 0.7
